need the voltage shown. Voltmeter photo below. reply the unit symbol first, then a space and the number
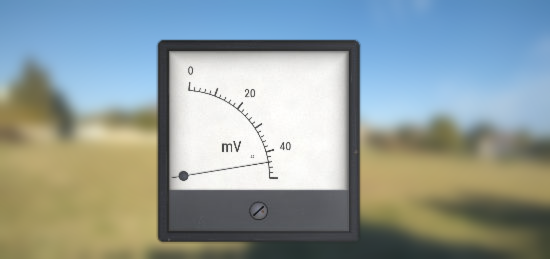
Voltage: mV 44
